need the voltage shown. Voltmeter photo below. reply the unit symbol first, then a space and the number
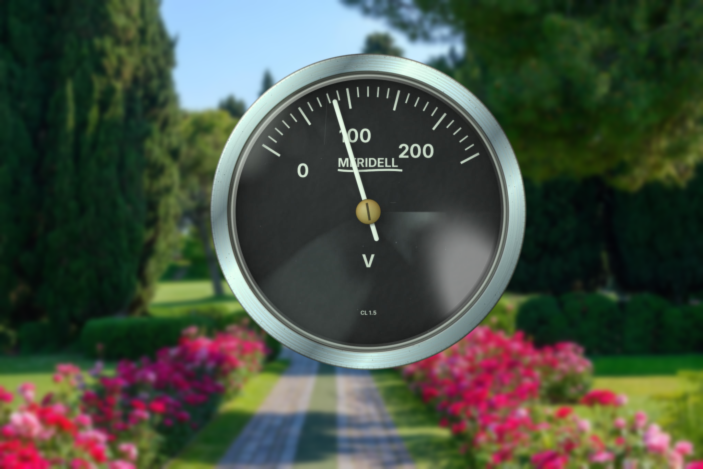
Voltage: V 85
